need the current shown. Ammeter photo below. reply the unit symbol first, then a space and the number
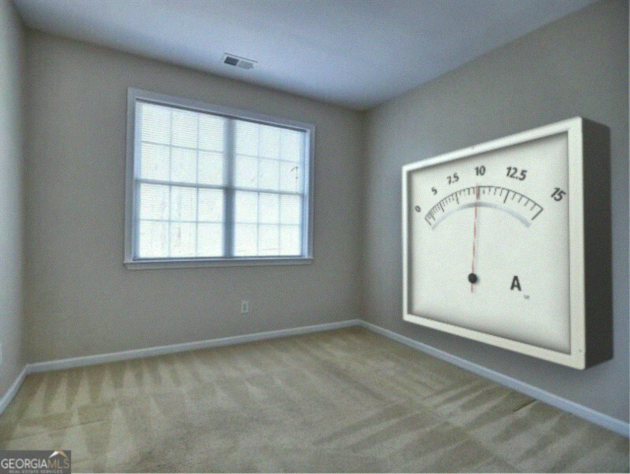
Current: A 10
